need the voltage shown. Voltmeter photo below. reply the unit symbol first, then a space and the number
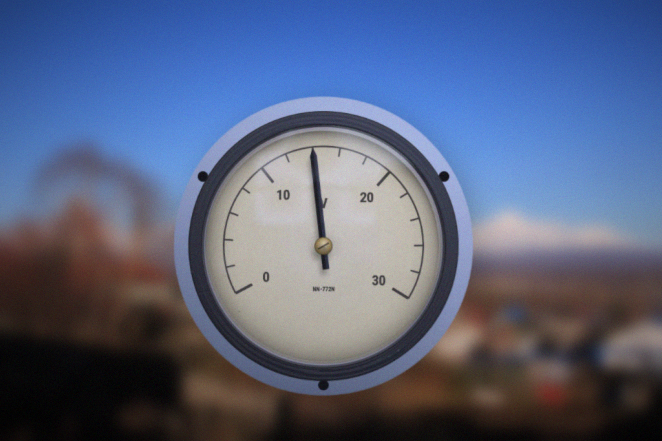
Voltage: V 14
